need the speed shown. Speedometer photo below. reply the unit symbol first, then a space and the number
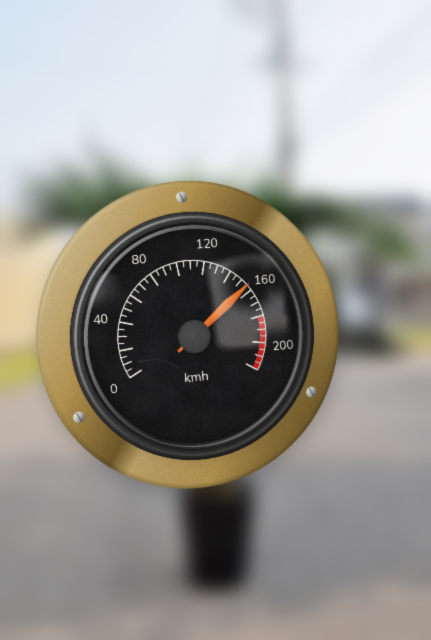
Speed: km/h 155
